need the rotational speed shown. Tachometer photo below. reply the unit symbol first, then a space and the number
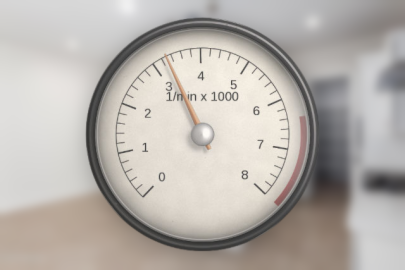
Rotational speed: rpm 3300
